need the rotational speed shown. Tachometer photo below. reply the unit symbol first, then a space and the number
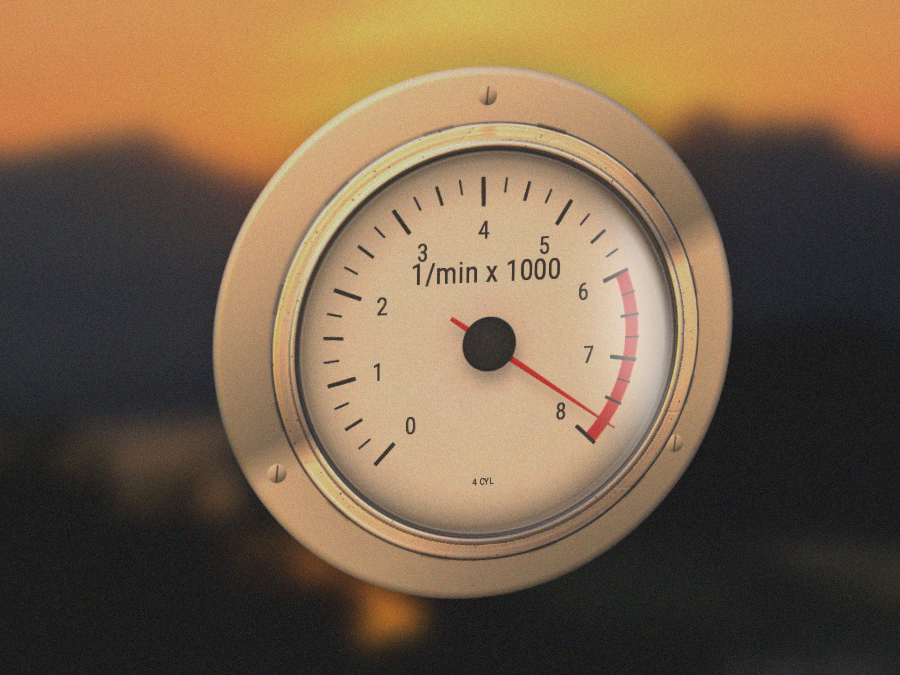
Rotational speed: rpm 7750
